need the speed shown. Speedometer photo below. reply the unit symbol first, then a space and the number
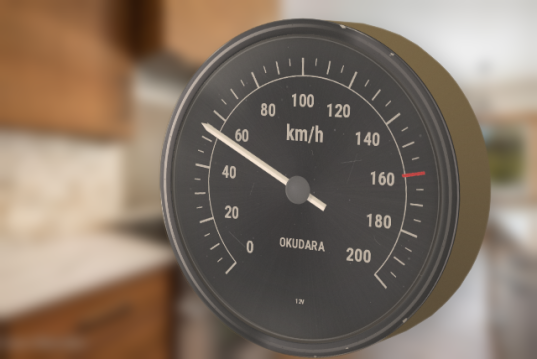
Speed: km/h 55
